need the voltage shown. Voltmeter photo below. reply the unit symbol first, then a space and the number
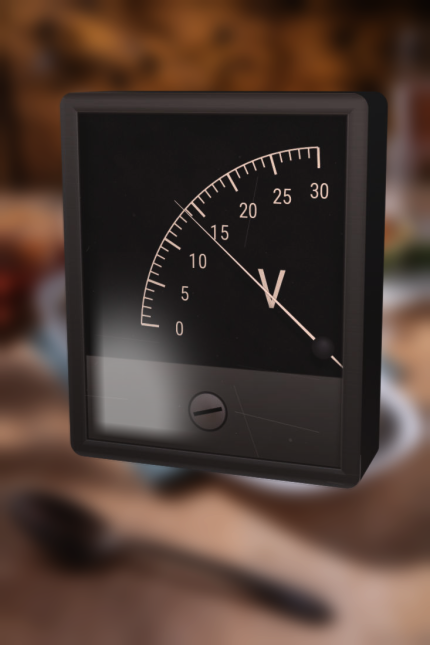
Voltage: V 14
